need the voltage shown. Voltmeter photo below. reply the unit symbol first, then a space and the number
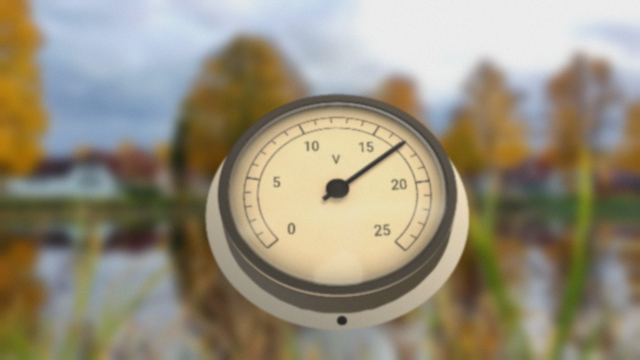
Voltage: V 17
